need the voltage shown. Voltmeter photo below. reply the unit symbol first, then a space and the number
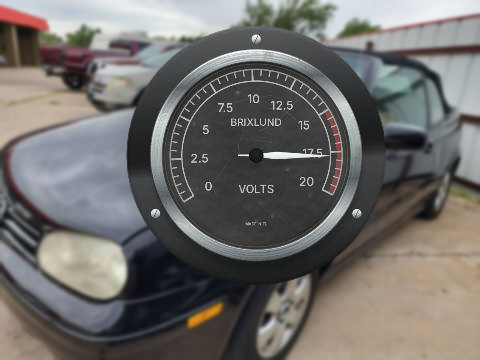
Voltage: V 17.75
